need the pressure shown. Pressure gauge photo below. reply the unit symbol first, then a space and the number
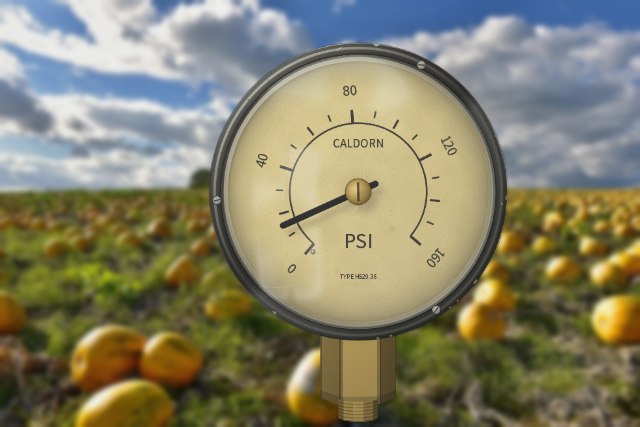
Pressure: psi 15
